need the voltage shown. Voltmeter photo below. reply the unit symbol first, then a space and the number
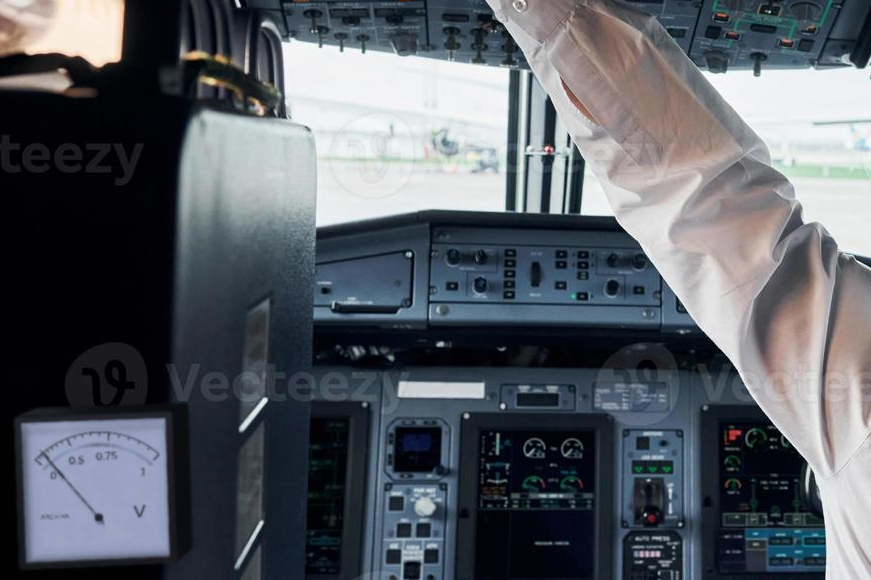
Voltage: V 0.25
